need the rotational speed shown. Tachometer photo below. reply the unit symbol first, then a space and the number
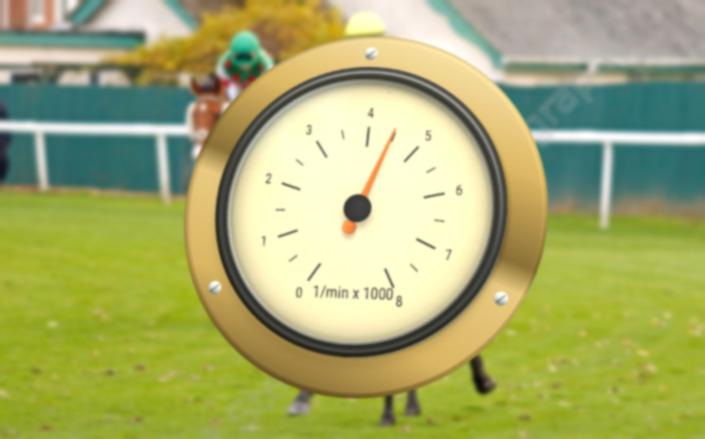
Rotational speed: rpm 4500
